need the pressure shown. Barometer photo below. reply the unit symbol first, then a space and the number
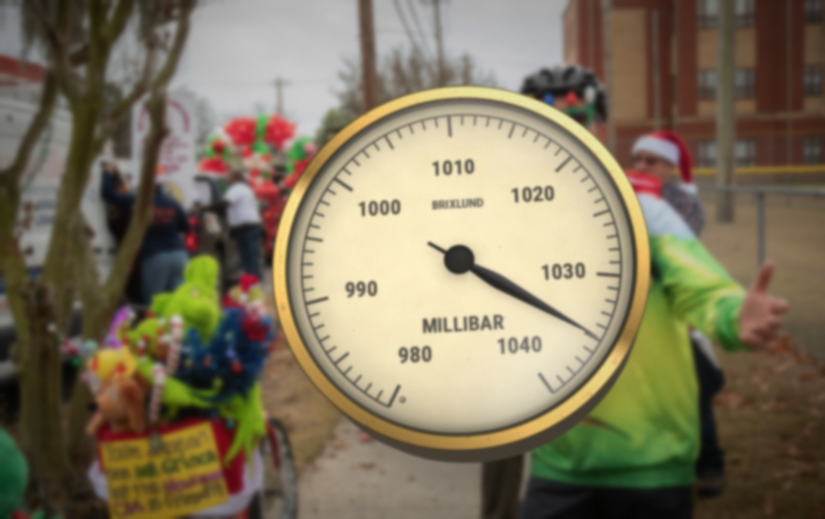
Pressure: mbar 1035
